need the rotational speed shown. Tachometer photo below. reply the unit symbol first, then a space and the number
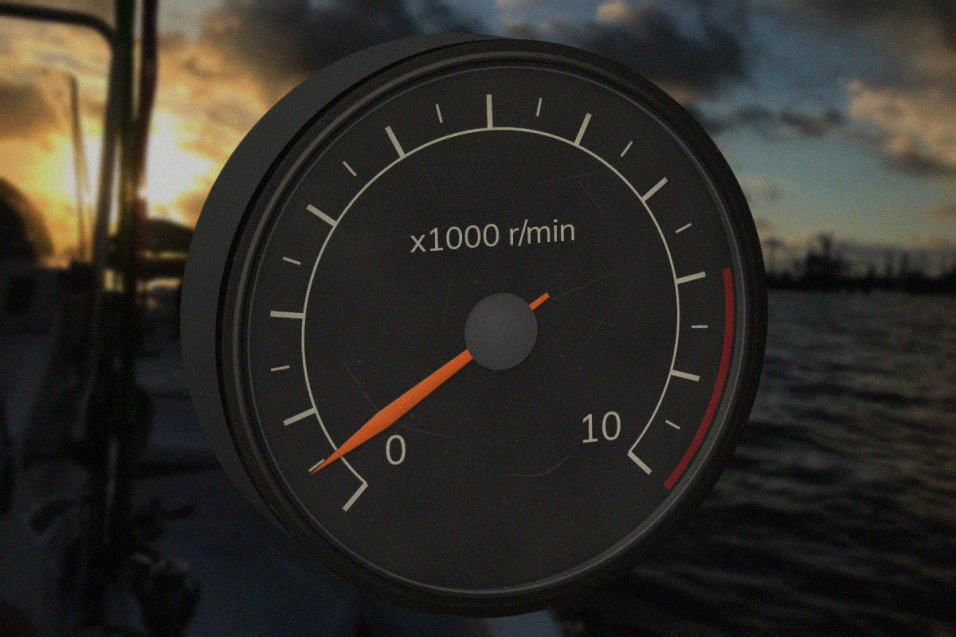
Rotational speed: rpm 500
